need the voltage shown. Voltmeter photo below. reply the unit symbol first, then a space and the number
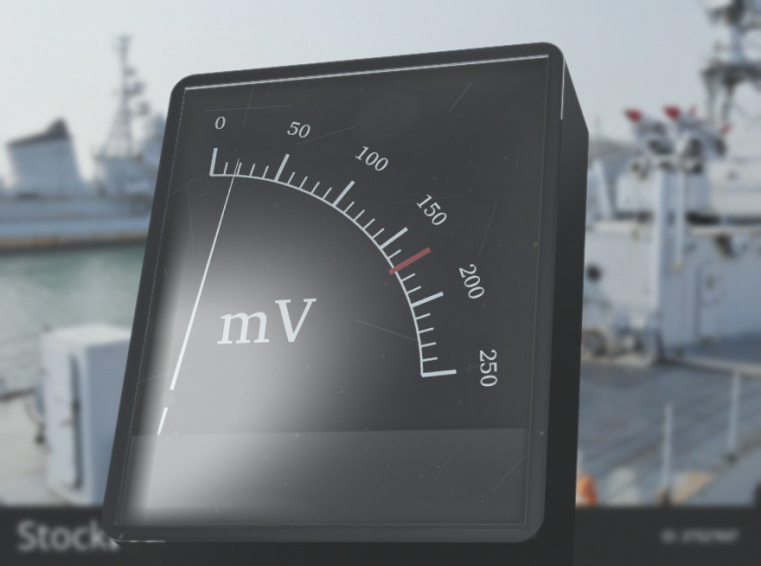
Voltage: mV 20
